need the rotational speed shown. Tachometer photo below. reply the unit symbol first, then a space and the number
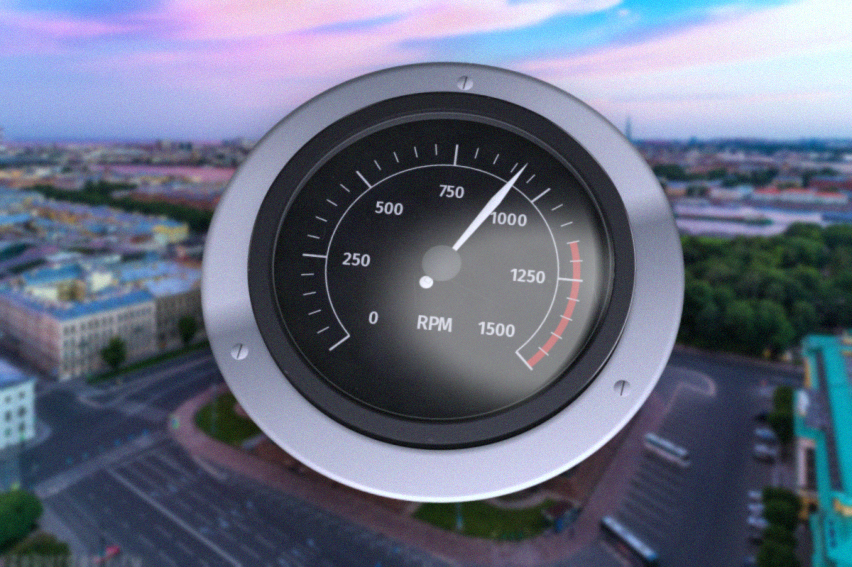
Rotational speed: rpm 925
